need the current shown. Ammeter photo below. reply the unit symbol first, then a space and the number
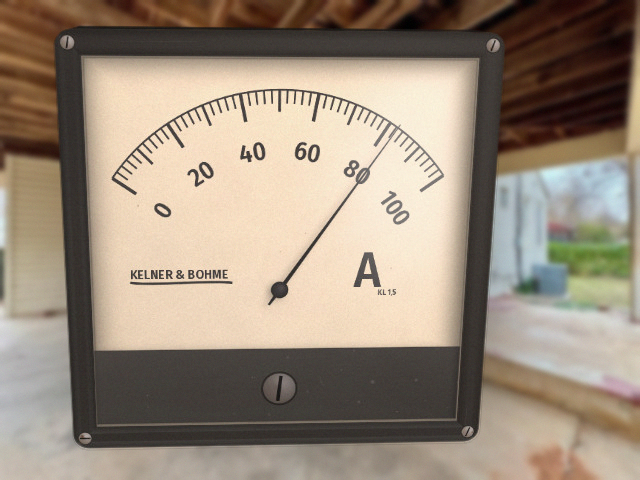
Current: A 82
